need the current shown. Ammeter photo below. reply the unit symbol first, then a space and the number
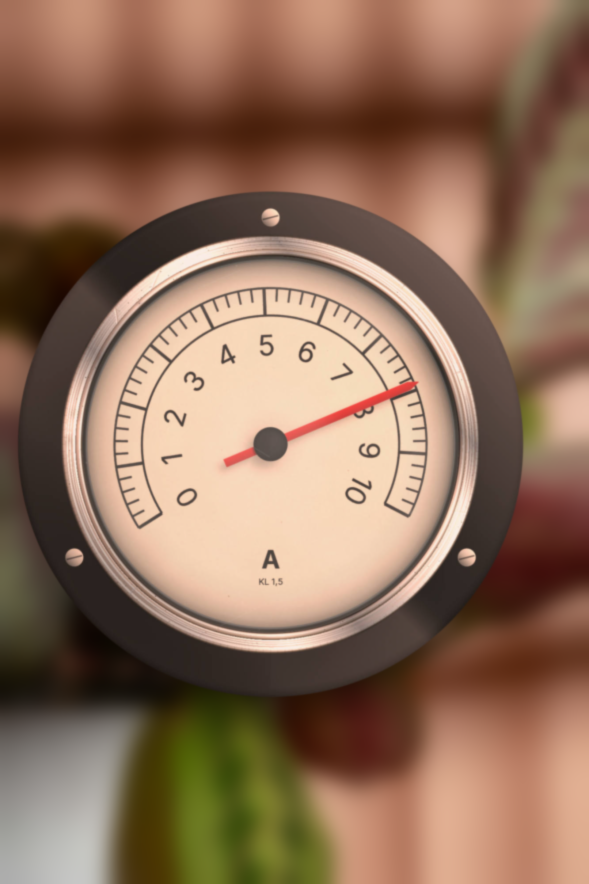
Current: A 7.9
